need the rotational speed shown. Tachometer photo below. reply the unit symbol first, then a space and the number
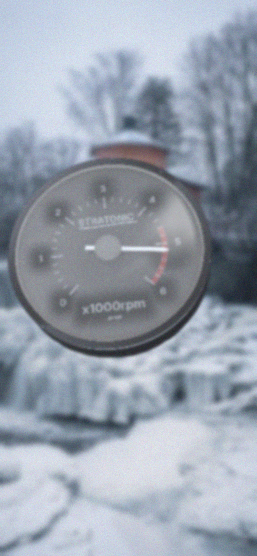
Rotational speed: rpm 5200
